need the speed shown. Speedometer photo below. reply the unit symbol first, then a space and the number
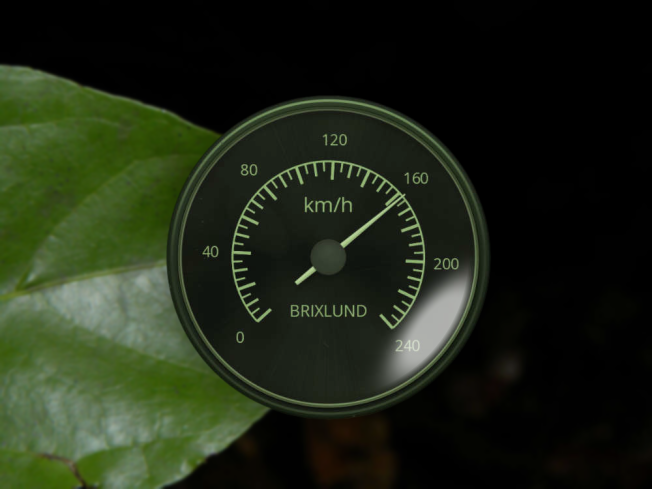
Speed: km/h 162.5
